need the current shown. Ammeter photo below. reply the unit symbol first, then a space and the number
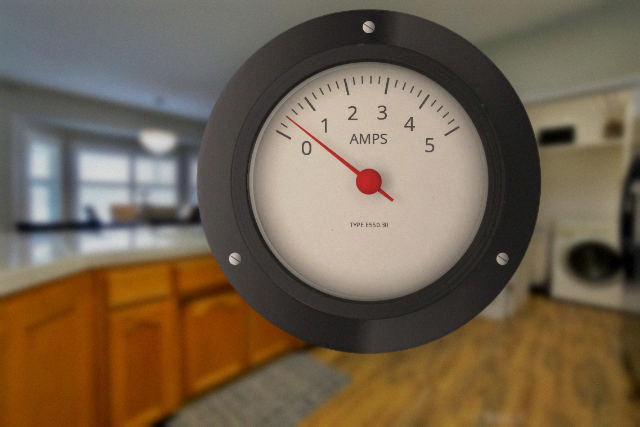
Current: A 0.4
